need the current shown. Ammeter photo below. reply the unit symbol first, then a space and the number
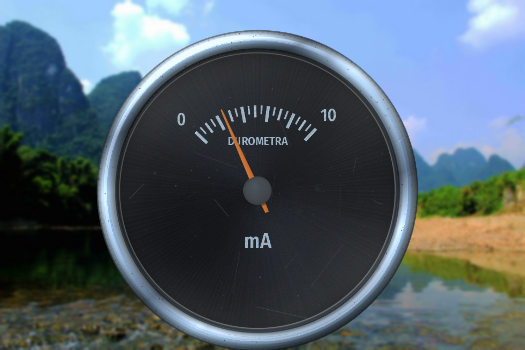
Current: mA 2.5
